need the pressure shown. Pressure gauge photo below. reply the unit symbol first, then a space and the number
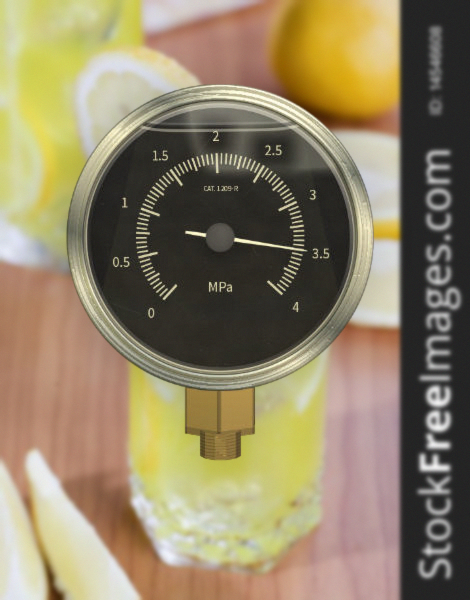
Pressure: MPa 3.5
